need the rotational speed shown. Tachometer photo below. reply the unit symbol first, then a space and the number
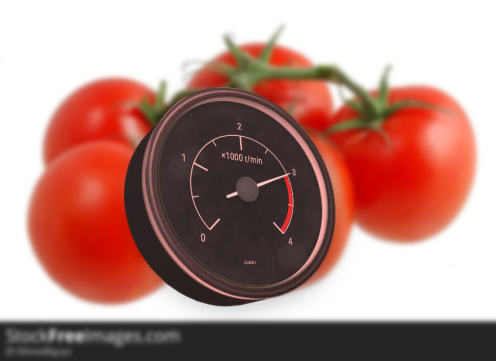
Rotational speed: rpm 3000
